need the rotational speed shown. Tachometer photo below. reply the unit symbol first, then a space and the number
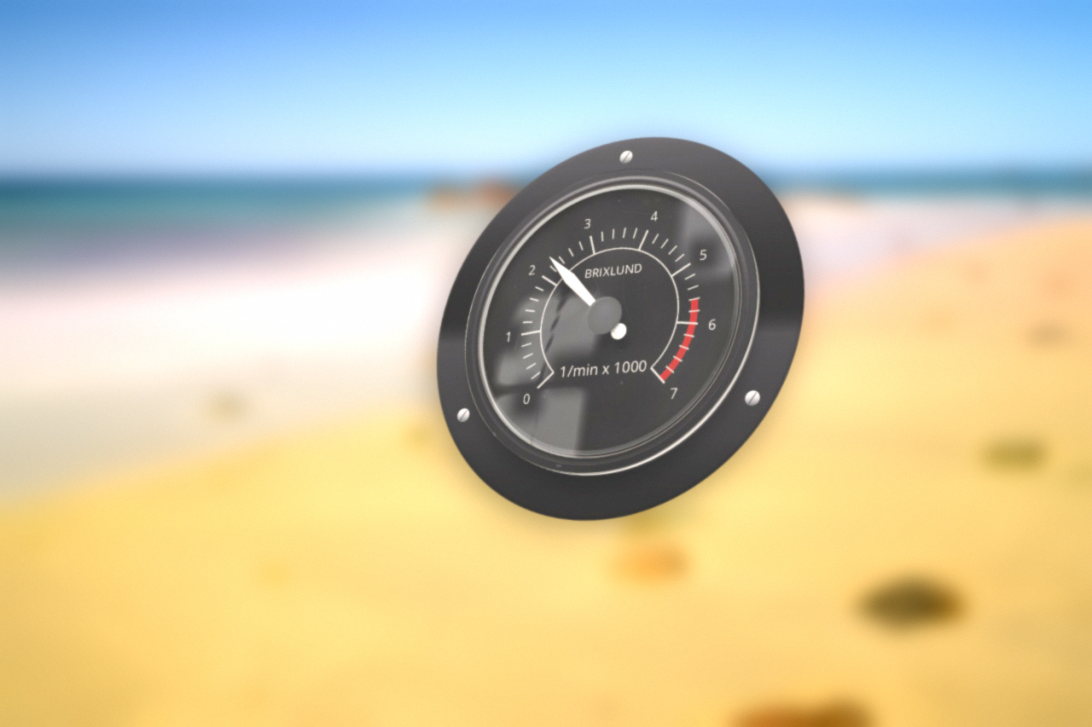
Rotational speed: rpm 2300
